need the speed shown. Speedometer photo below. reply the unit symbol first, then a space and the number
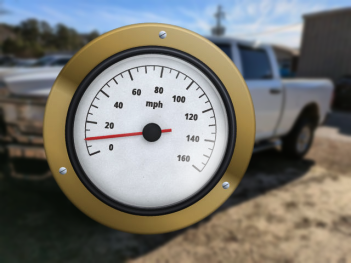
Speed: mph 10
